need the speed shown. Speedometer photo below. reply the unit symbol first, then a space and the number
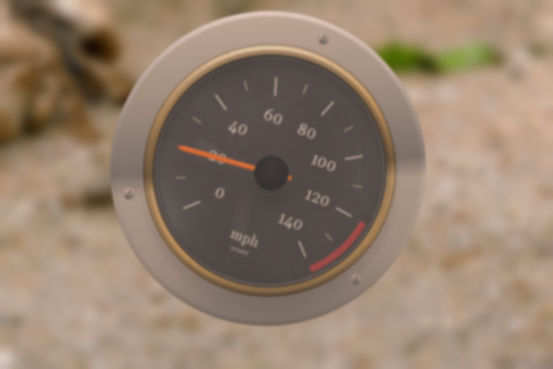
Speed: mph 20
